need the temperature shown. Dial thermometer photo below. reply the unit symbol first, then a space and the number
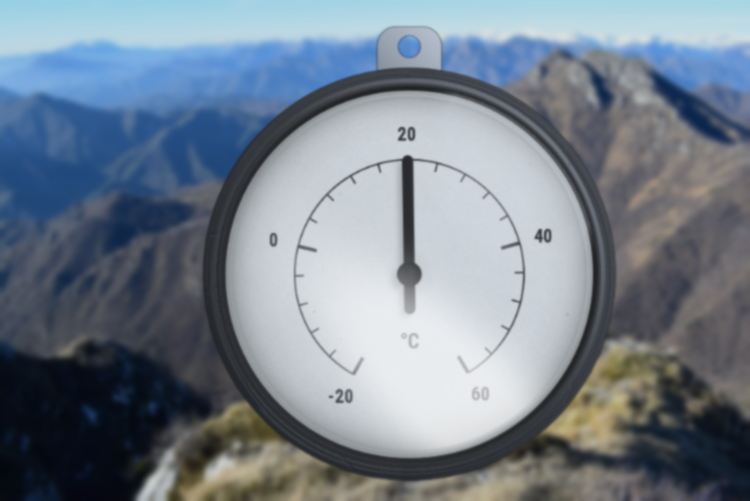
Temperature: °C 20
